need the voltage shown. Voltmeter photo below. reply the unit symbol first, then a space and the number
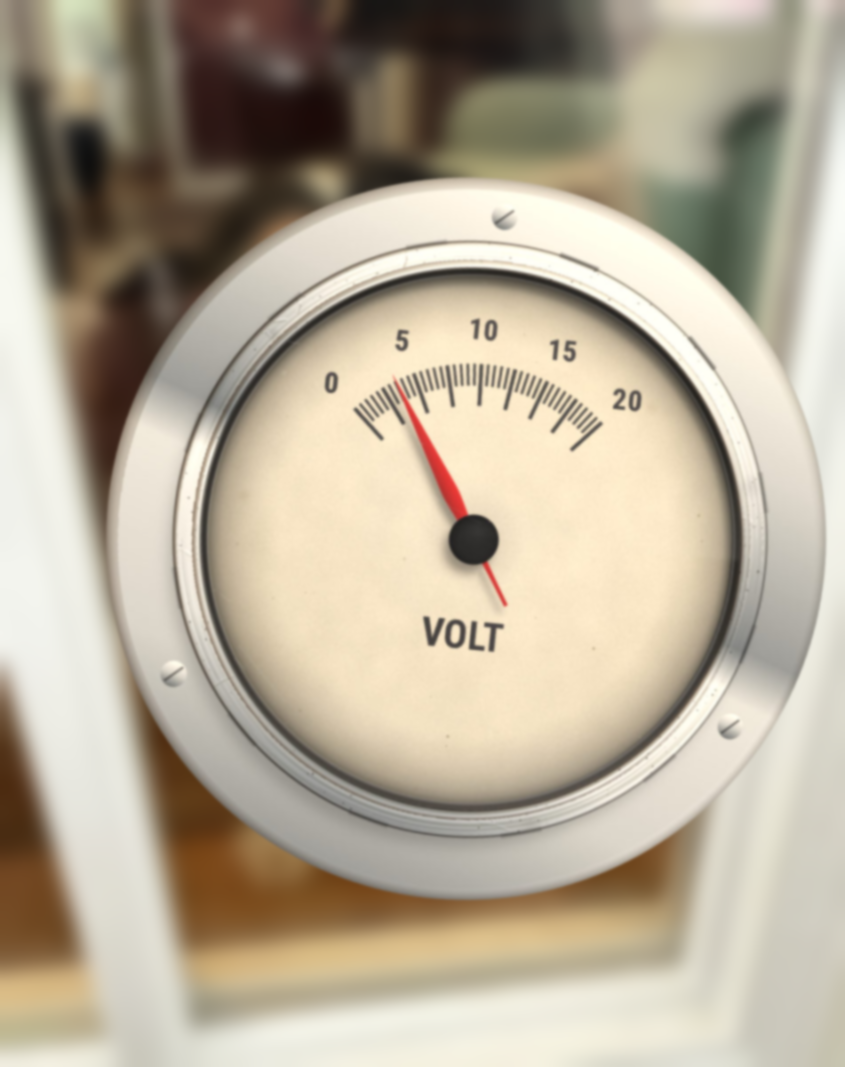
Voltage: V 3.5
